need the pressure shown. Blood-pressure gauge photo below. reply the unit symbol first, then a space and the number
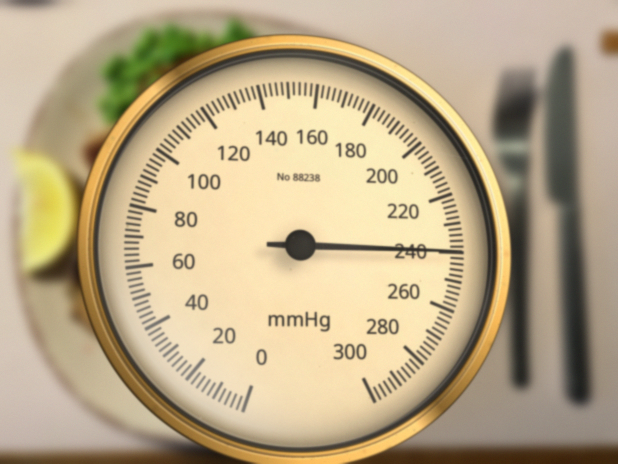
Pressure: mmHg 240
